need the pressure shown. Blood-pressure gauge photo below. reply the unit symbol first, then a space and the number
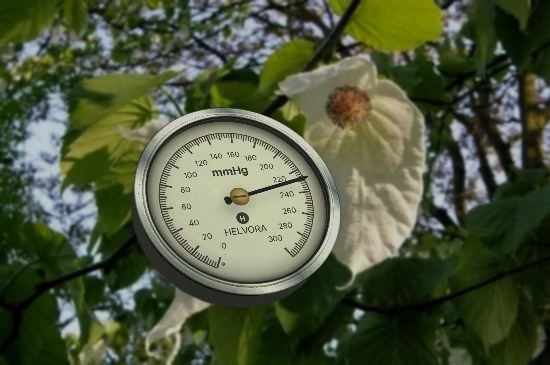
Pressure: mmHg 230
